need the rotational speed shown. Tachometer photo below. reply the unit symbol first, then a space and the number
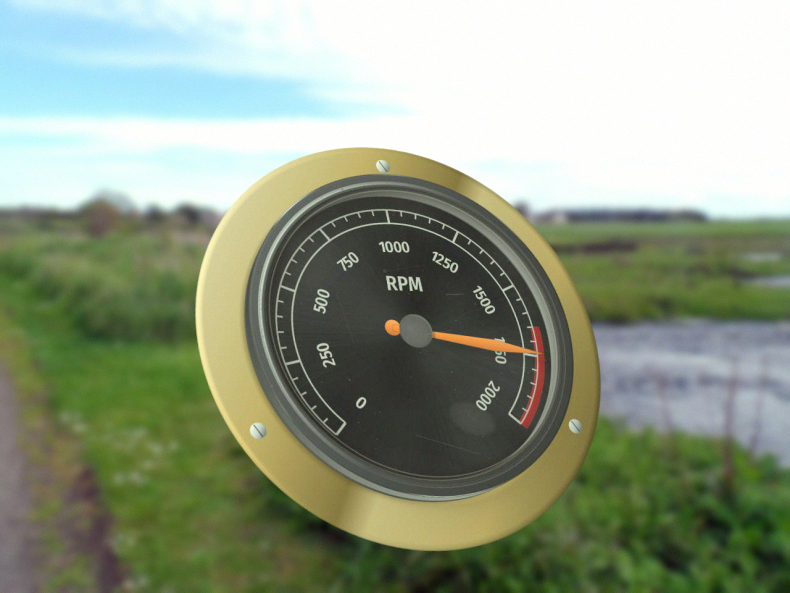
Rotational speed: rpm 1750
